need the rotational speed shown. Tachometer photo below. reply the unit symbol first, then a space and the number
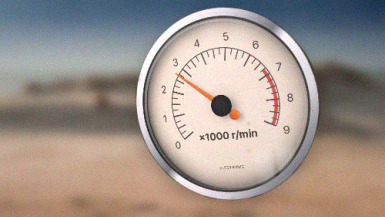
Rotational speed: rpm 2750
